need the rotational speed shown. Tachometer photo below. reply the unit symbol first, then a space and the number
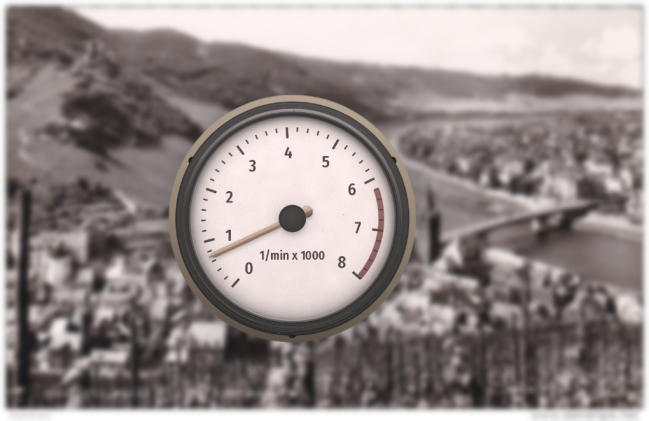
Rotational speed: rpm 700
